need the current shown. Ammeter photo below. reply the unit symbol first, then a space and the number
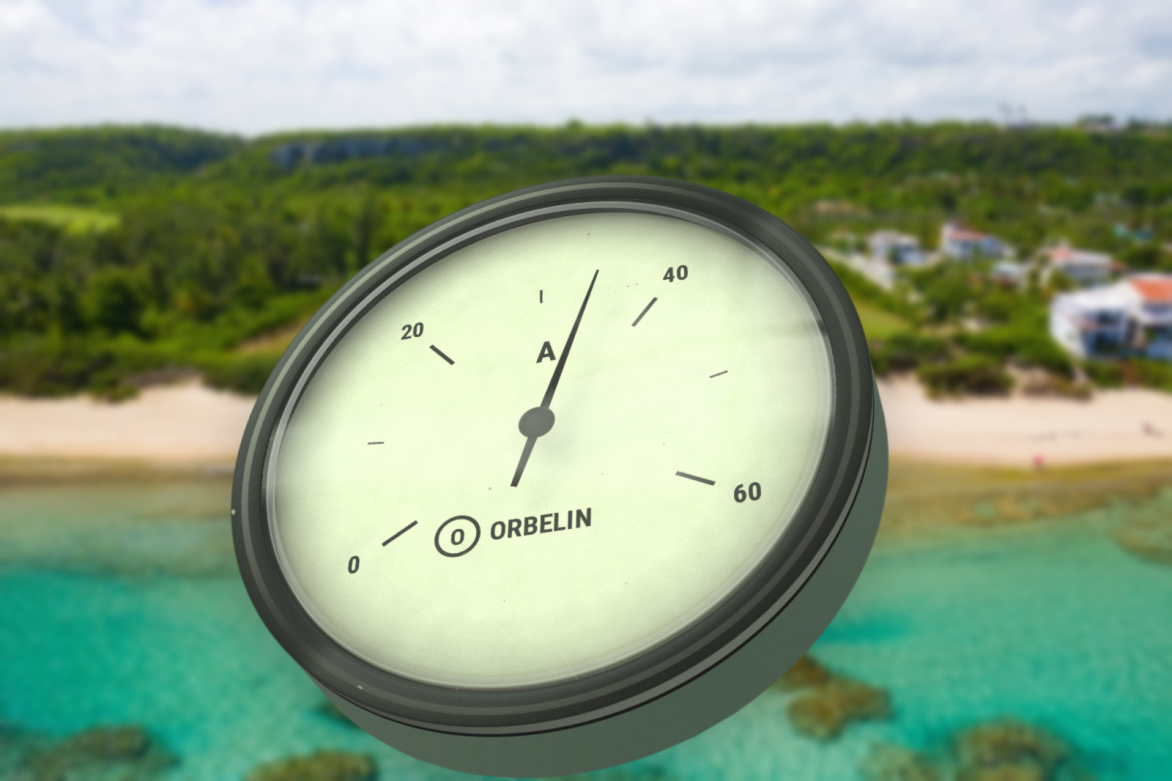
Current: A 35
